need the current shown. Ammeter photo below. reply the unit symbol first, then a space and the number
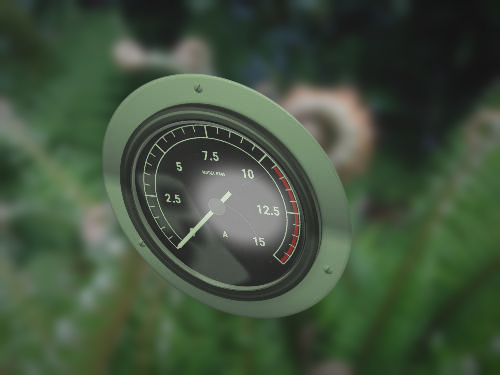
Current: A 0
